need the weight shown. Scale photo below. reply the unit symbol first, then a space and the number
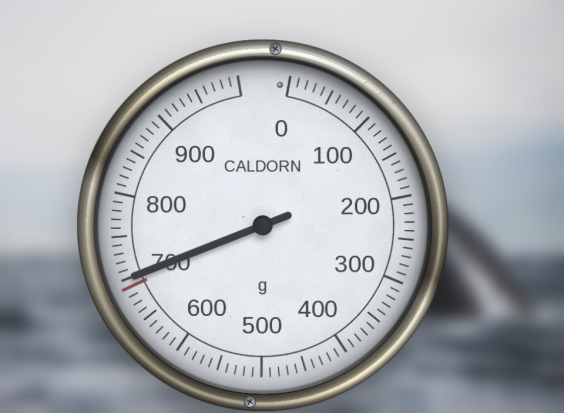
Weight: g 700
